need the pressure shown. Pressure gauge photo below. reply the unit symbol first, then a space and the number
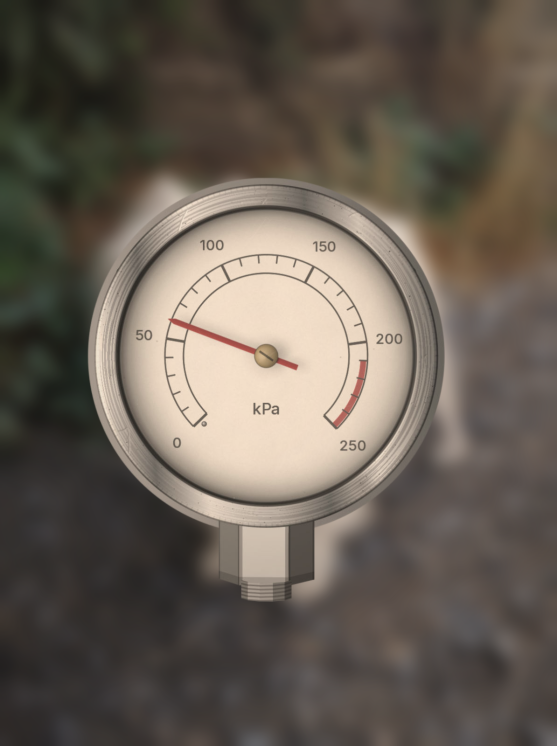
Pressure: kPa 60
